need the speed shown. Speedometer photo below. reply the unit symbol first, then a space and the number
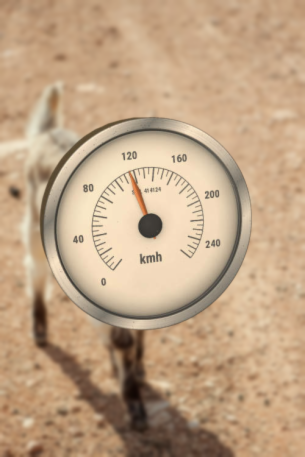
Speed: km/h 115
